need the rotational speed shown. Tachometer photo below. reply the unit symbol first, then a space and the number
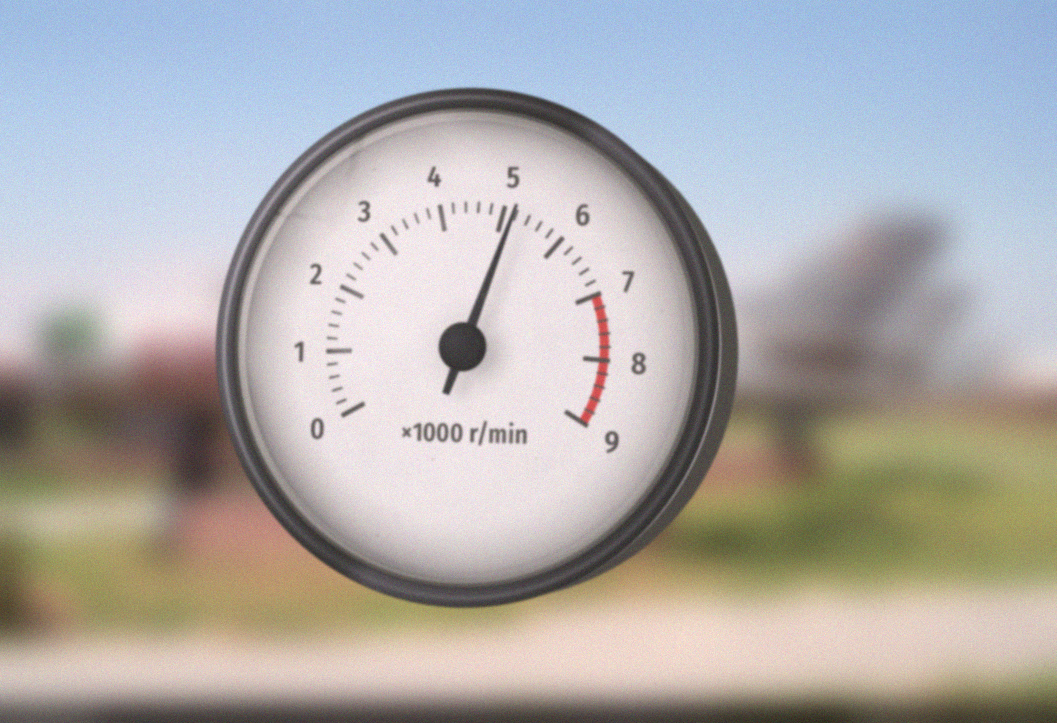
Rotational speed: rpm 5200
